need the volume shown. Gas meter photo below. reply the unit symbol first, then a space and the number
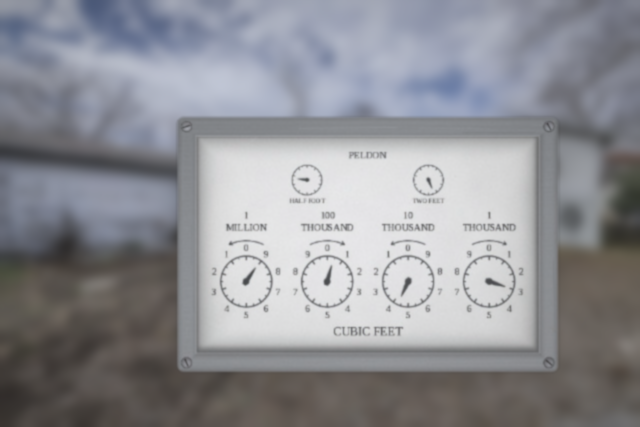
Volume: ft³ 904300
